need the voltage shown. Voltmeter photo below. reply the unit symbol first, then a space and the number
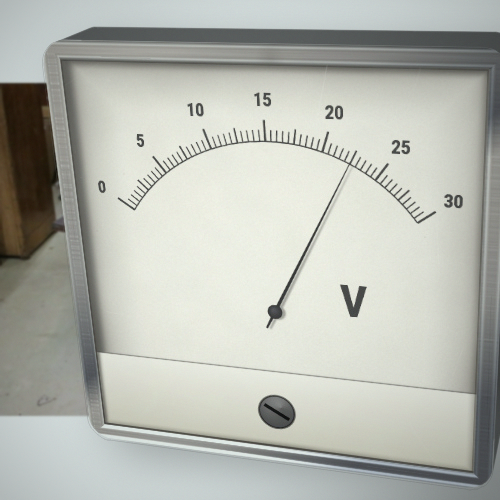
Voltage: V 22.5
